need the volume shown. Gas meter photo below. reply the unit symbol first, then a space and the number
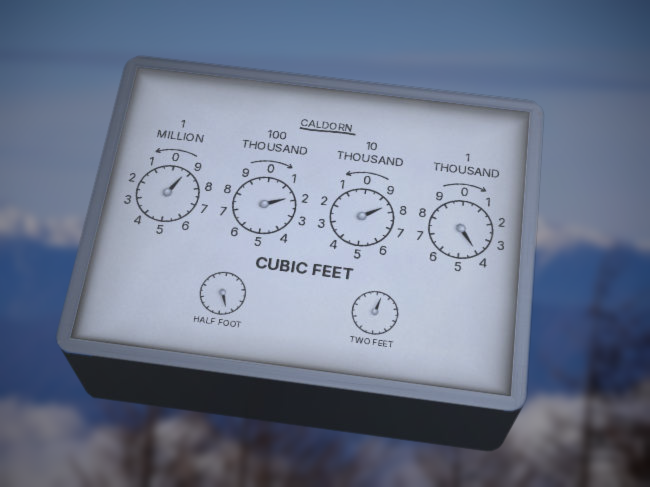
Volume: ft³ 918400
